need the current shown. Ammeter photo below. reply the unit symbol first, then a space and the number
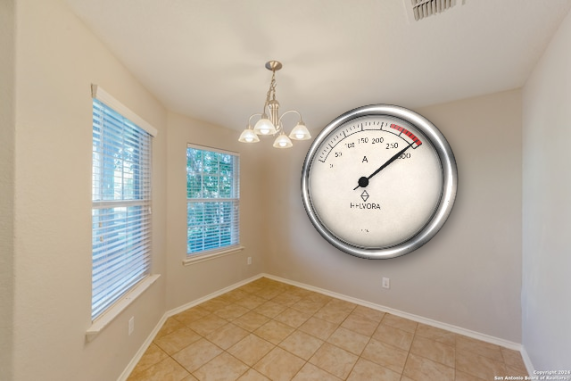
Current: A 290
